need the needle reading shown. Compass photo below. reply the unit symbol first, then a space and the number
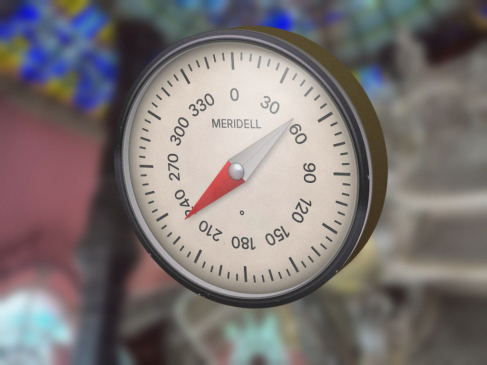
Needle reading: ° 230
